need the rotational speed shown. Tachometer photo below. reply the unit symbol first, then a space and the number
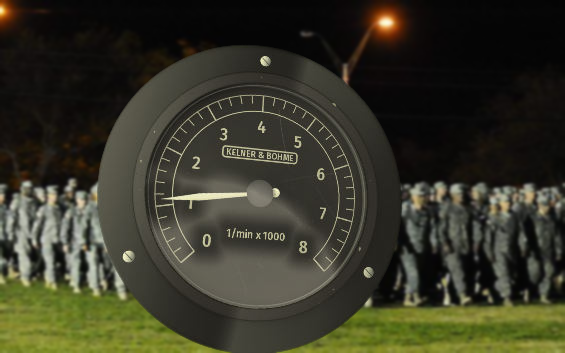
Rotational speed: rpm 1100
